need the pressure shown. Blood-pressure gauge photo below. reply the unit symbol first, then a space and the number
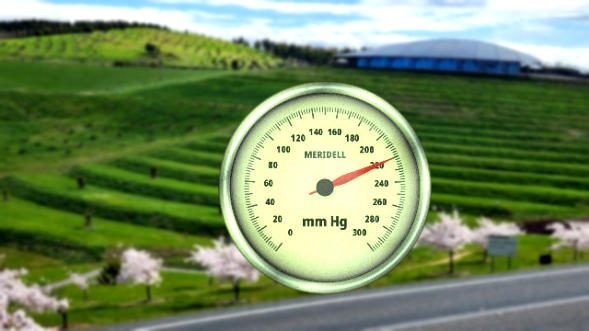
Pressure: mmHg 220
